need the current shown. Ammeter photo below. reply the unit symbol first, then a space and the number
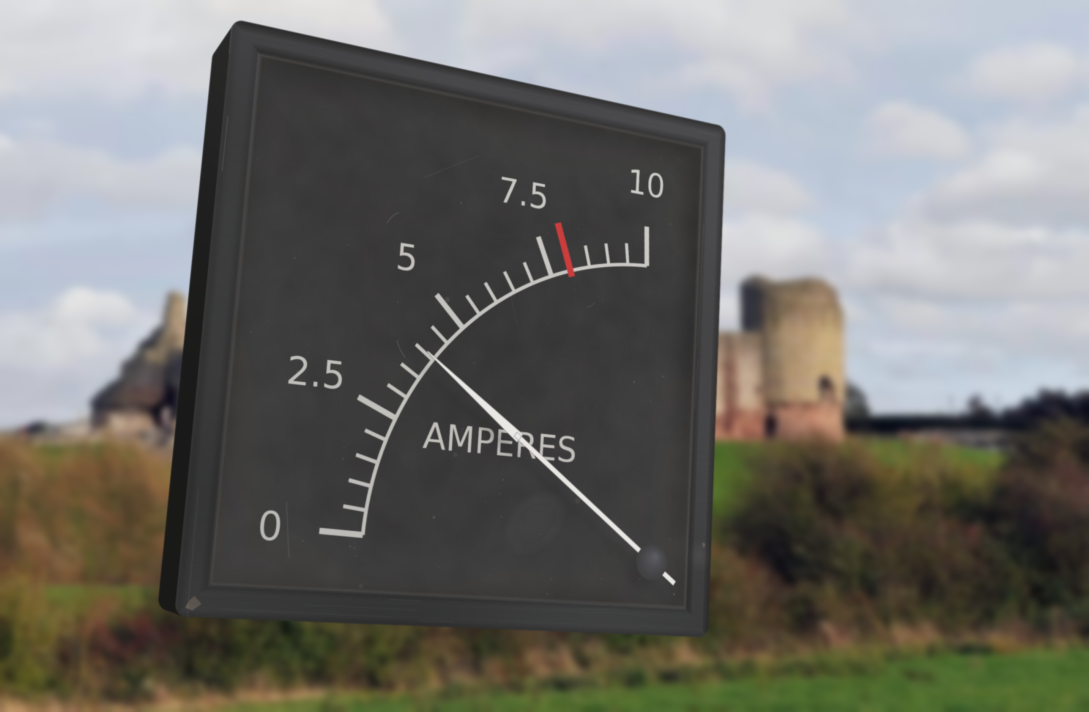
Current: A 4
